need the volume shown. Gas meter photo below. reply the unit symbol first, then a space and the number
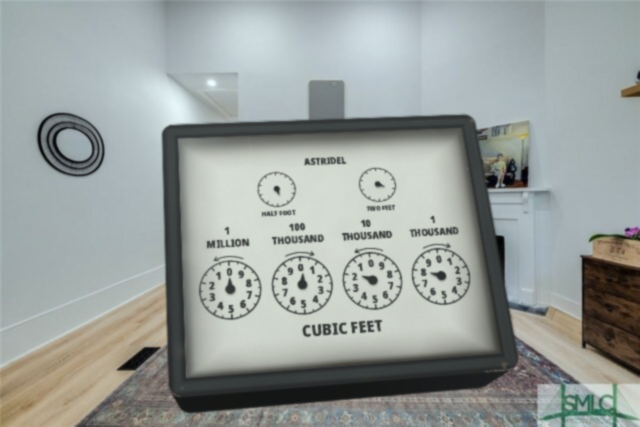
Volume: ft³ 1800
